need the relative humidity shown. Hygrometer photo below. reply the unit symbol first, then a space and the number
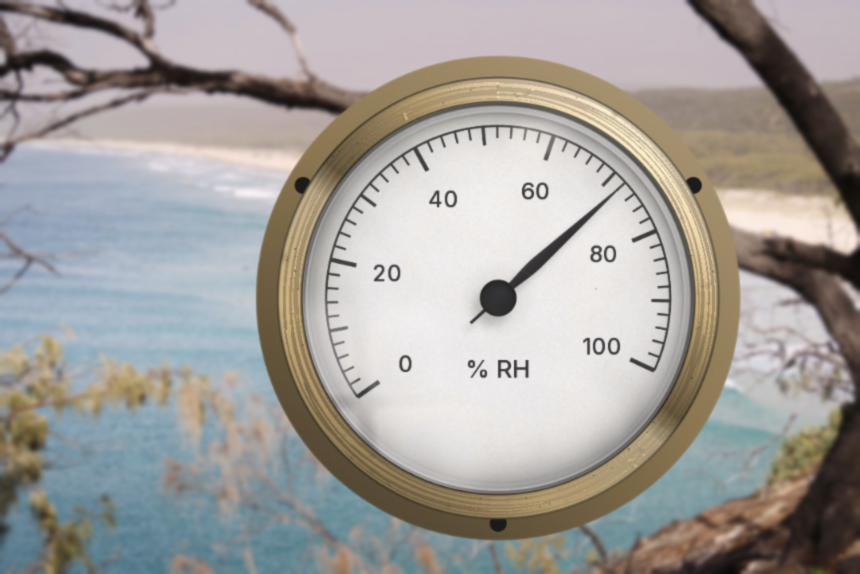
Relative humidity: % 72
